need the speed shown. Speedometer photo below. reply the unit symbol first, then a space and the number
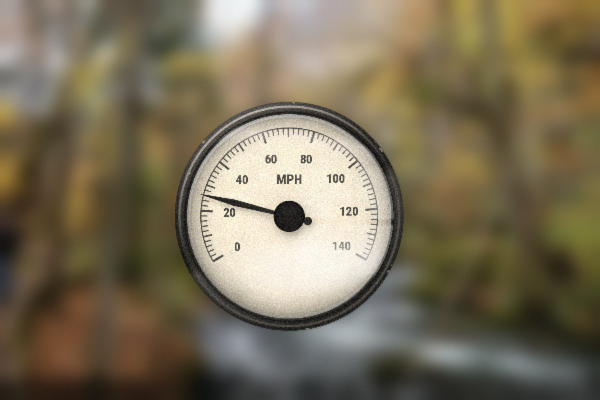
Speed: mph 26
